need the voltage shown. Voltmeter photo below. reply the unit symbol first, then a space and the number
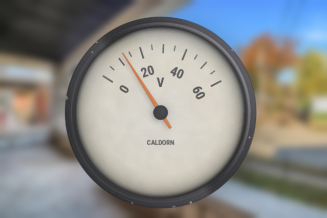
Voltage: V 12.5
